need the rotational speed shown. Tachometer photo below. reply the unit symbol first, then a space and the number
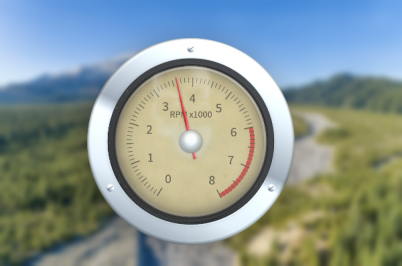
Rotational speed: rpm 3600
